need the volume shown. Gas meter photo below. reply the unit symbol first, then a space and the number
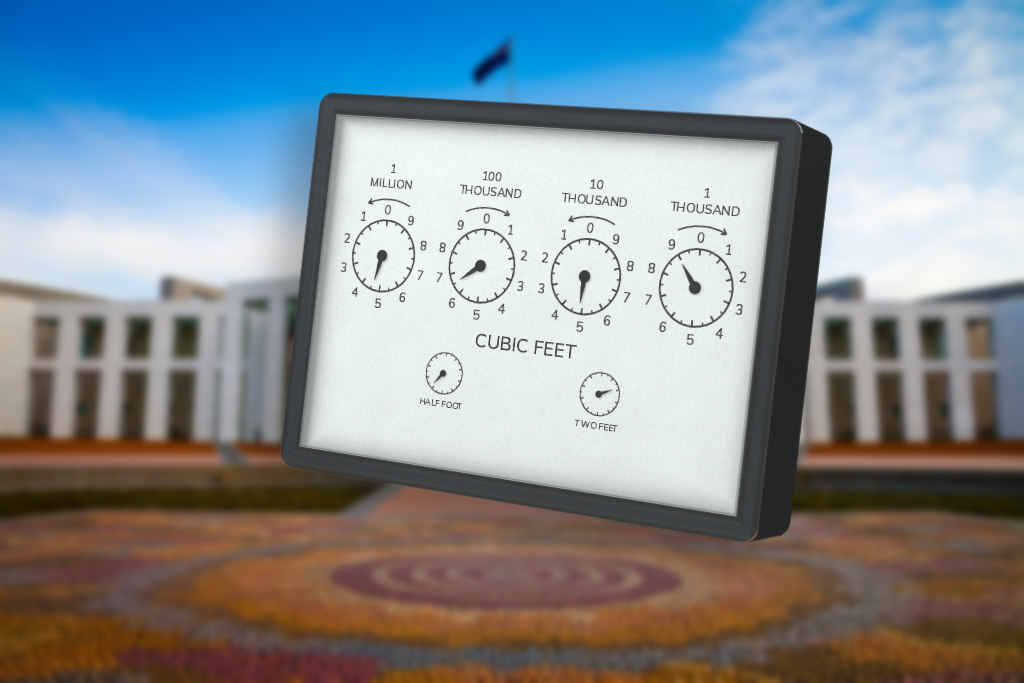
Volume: ft³ 464900
